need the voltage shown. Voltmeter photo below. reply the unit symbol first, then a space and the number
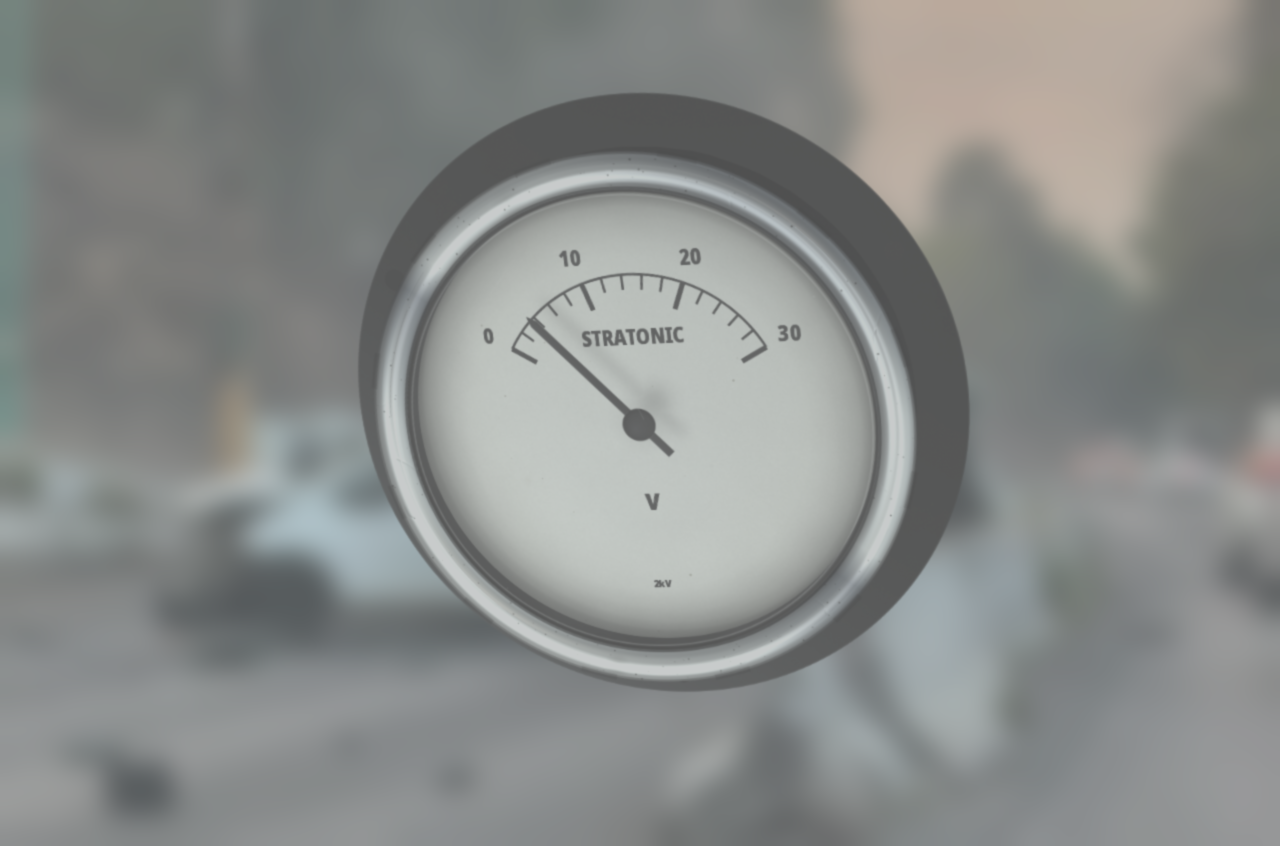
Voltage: V 4
